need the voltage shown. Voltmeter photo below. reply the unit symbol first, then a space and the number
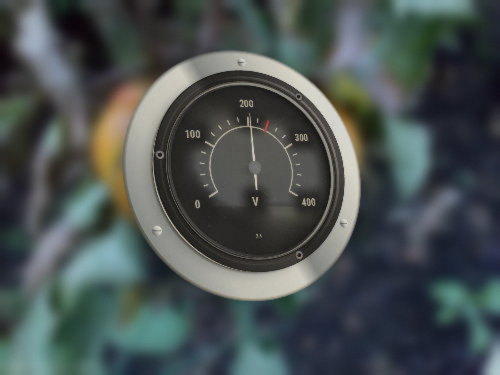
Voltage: V 200
